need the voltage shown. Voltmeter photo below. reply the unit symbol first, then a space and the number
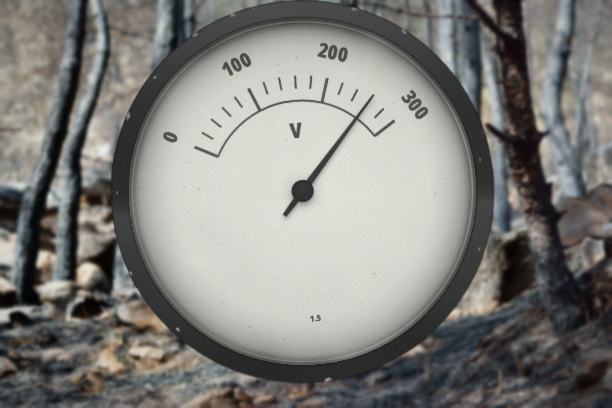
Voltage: V 260
